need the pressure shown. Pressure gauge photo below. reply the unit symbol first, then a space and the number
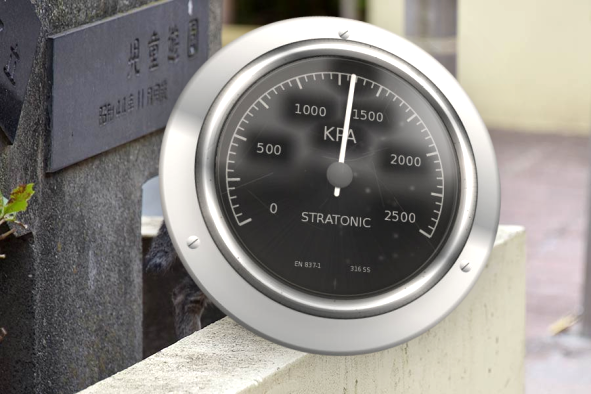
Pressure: kPa 1325
